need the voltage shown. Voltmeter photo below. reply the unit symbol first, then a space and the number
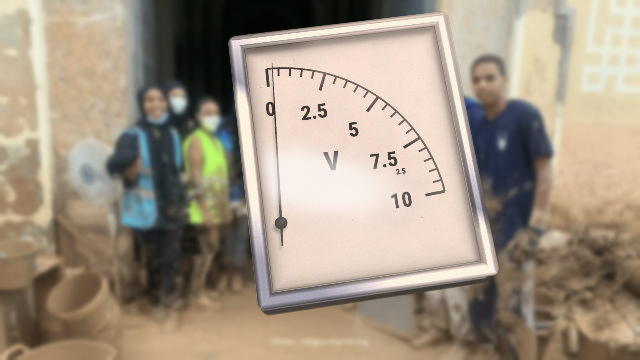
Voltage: V 0.25
